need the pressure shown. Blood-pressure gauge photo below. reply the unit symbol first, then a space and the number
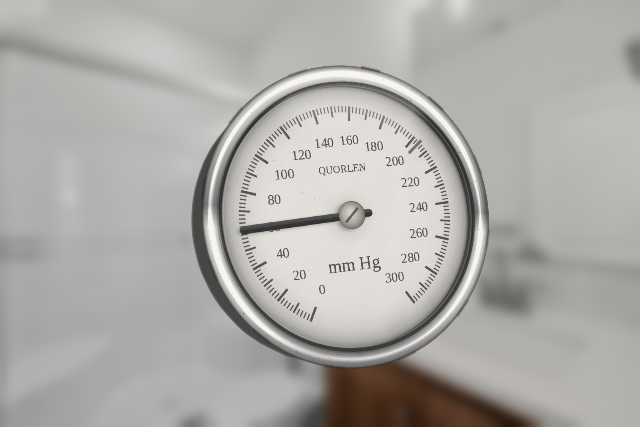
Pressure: mmHg 60
